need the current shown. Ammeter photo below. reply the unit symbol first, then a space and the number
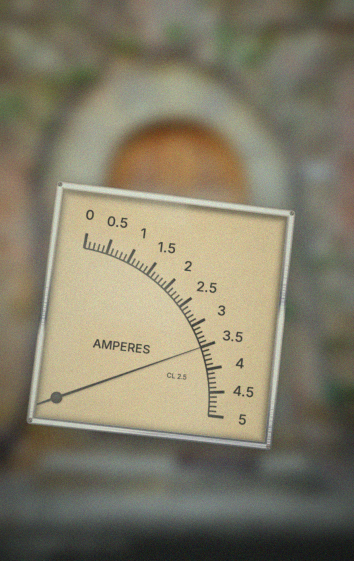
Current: A 3.5
